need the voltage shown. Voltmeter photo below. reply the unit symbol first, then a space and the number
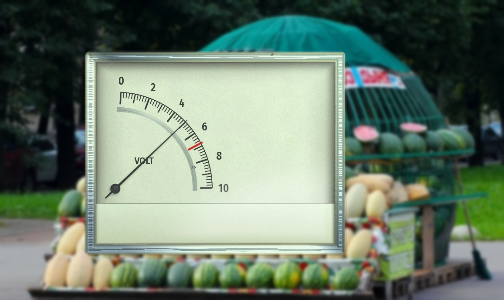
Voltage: V 5
